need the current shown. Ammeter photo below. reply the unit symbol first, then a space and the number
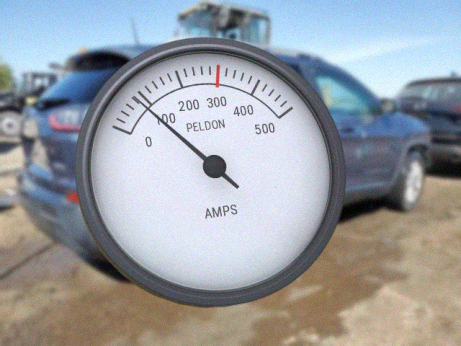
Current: A 80
